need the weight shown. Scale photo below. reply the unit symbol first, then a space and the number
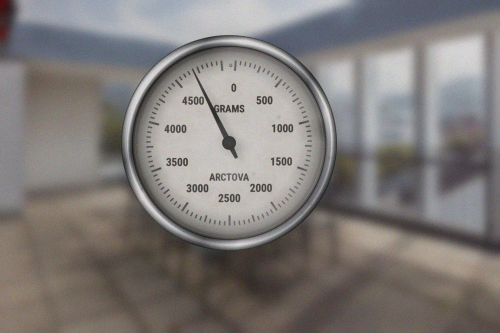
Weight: g 4700
